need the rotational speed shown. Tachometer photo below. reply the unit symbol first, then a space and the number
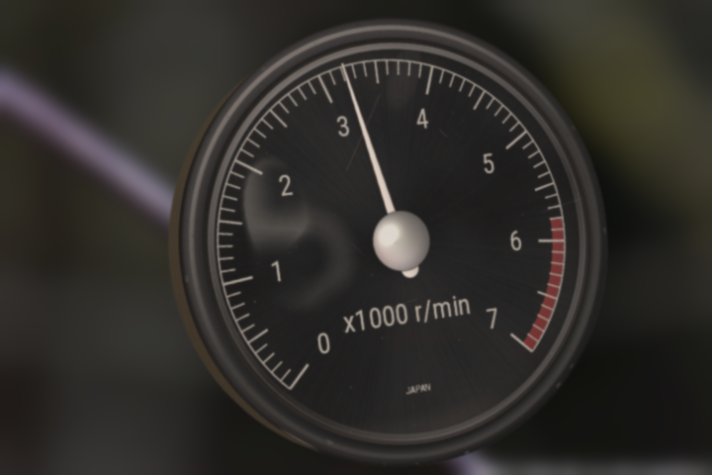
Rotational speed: rpm 3200
